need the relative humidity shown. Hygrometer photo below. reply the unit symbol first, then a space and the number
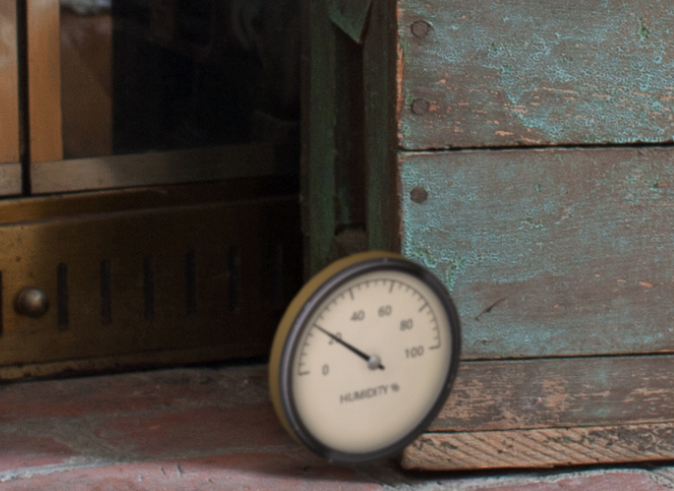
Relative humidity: % 20
